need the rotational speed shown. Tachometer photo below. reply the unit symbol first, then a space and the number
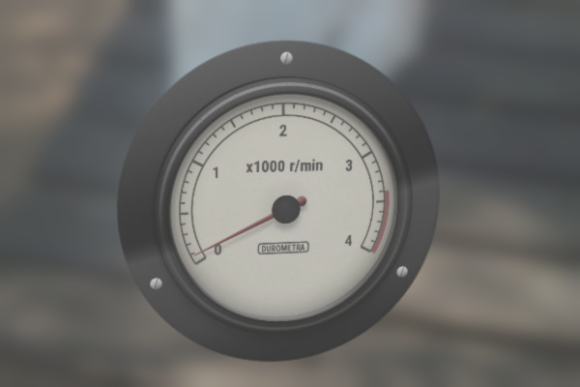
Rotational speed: rpm 100
